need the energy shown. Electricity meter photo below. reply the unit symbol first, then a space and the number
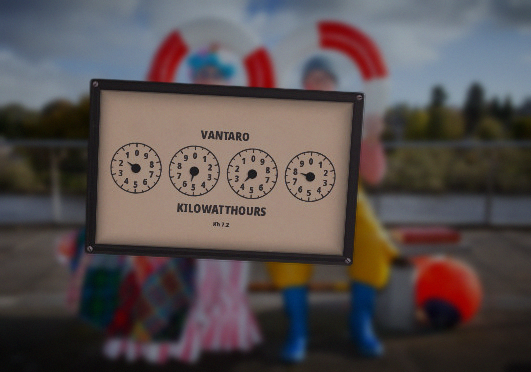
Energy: kWh 1538
